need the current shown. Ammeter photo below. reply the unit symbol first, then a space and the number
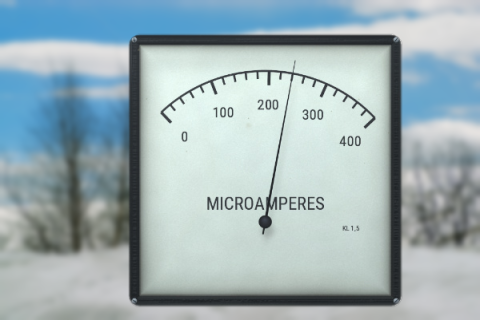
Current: µA 240
